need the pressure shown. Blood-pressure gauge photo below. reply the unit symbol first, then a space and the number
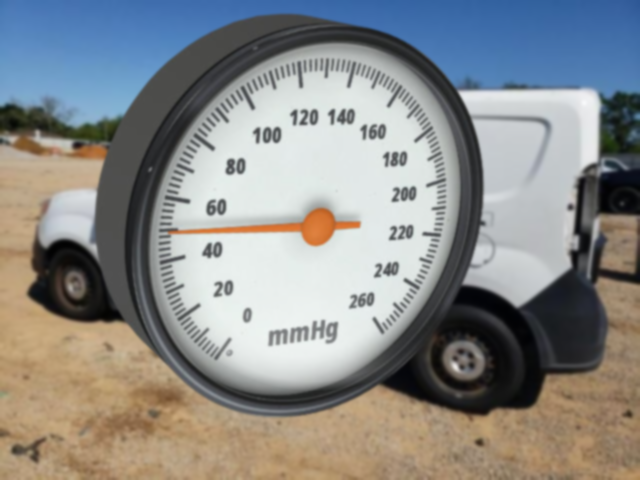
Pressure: mmHg 50
